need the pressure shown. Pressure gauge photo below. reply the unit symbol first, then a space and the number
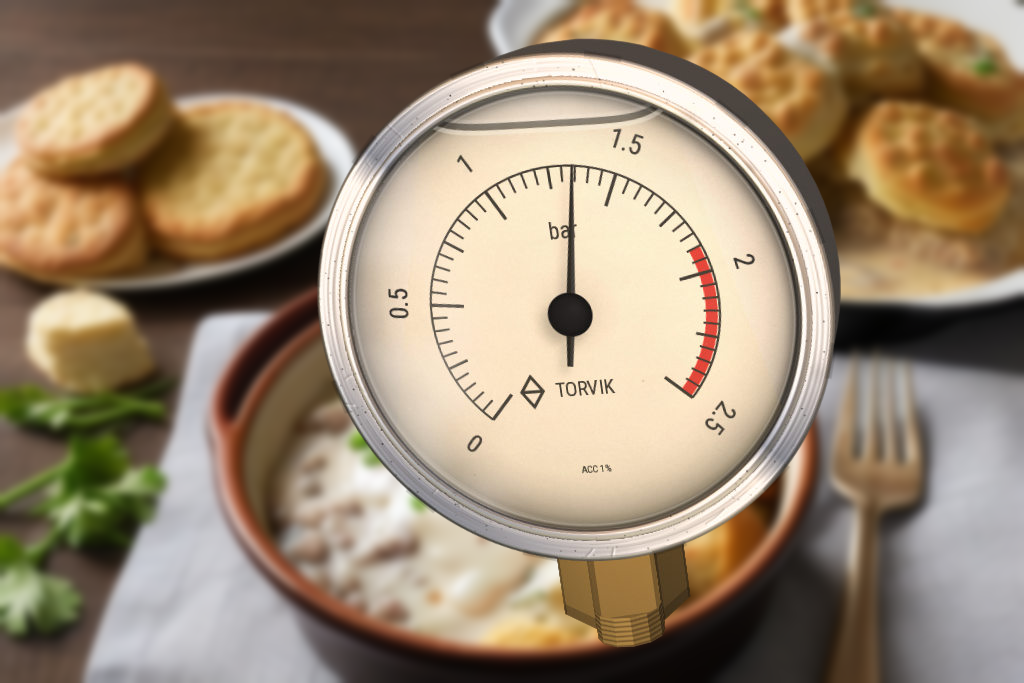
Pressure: bar 1.35
